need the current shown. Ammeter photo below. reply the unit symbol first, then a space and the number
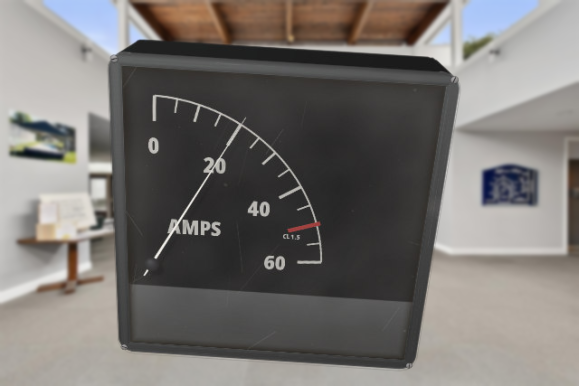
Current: A 20
